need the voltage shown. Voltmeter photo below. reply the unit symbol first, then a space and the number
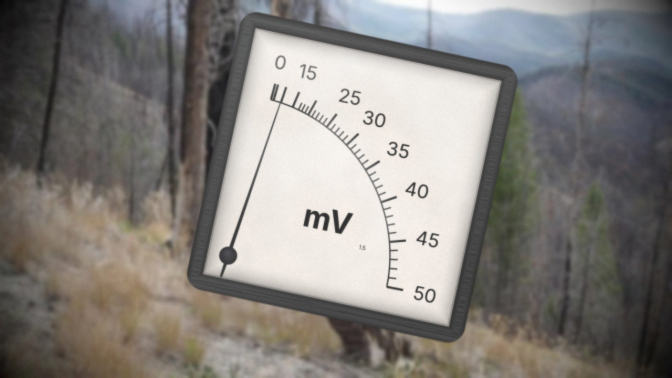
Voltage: mV 10
